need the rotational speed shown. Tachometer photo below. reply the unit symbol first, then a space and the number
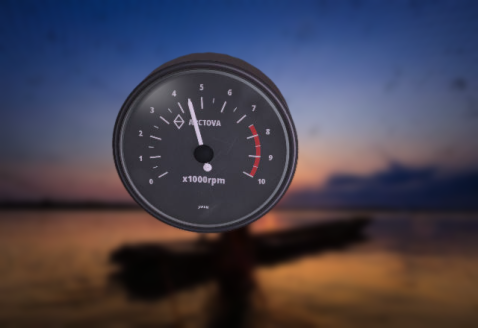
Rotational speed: rpm 4500
